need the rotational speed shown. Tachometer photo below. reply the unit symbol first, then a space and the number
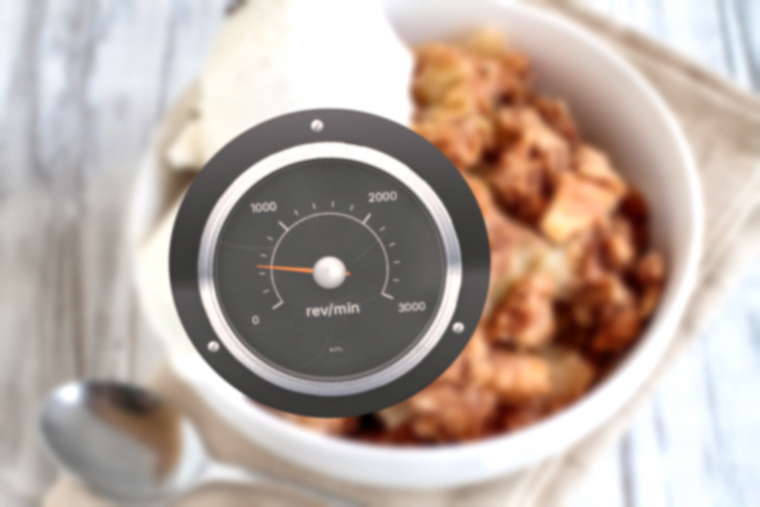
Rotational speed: rpm 500
